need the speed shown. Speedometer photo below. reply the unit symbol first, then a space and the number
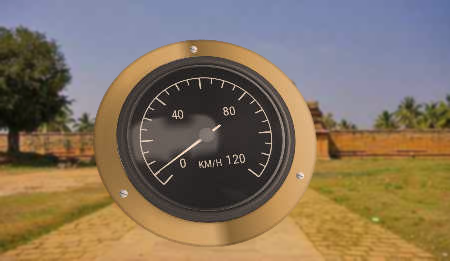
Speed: km/h 5
